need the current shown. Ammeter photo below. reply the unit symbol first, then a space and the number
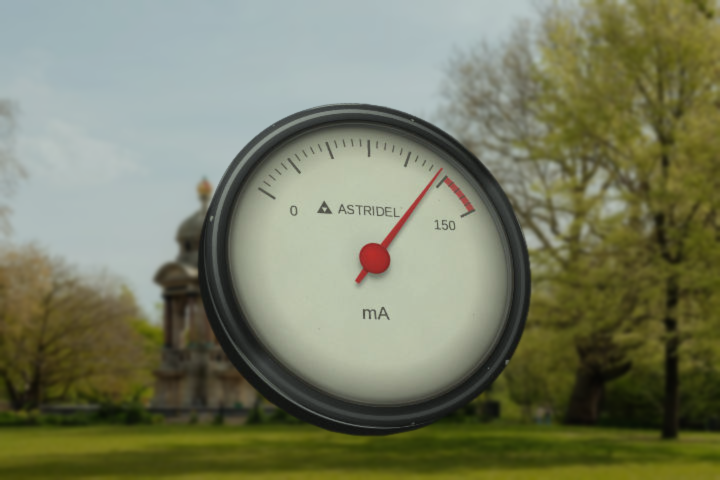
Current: mA 120
